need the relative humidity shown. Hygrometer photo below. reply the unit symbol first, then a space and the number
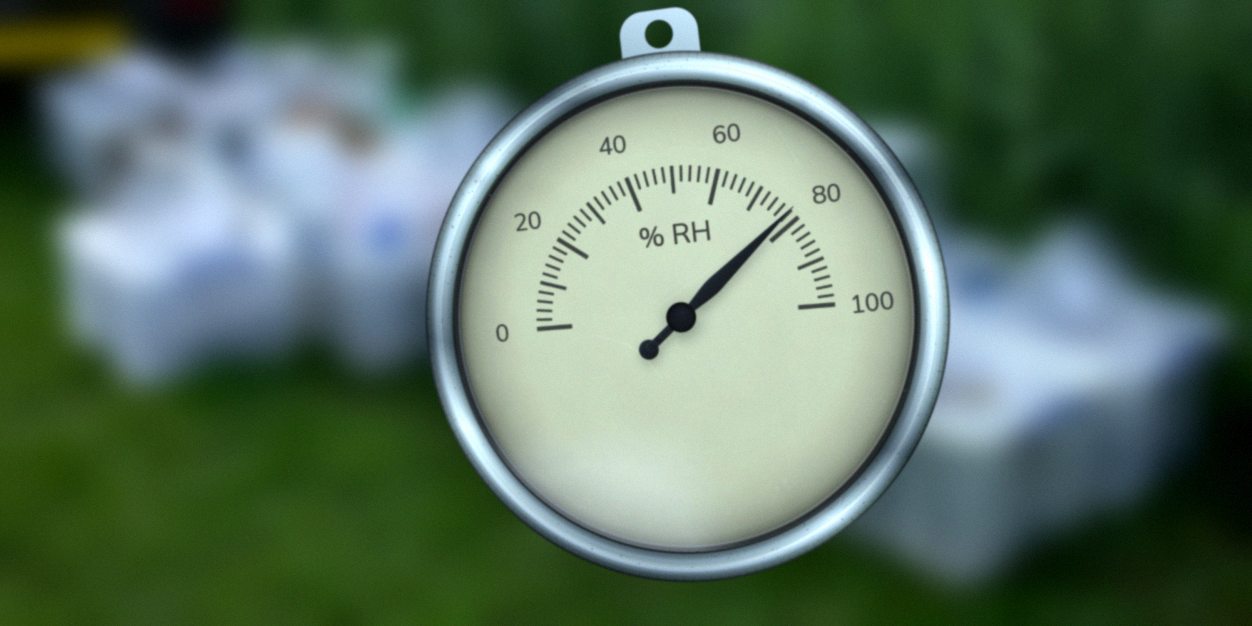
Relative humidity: % 78
